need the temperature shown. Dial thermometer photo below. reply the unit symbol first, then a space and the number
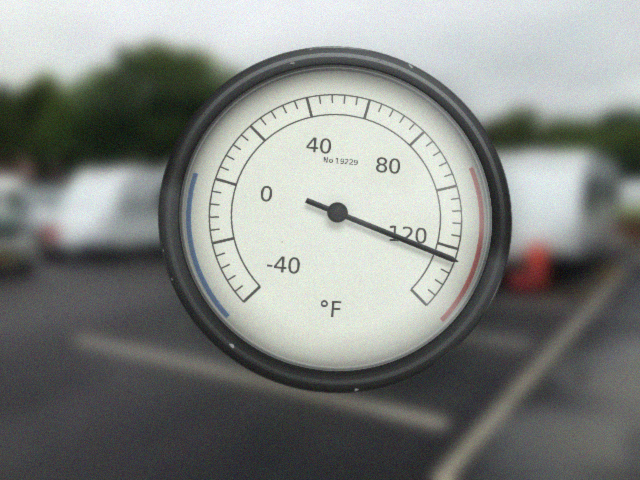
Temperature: °F 124
